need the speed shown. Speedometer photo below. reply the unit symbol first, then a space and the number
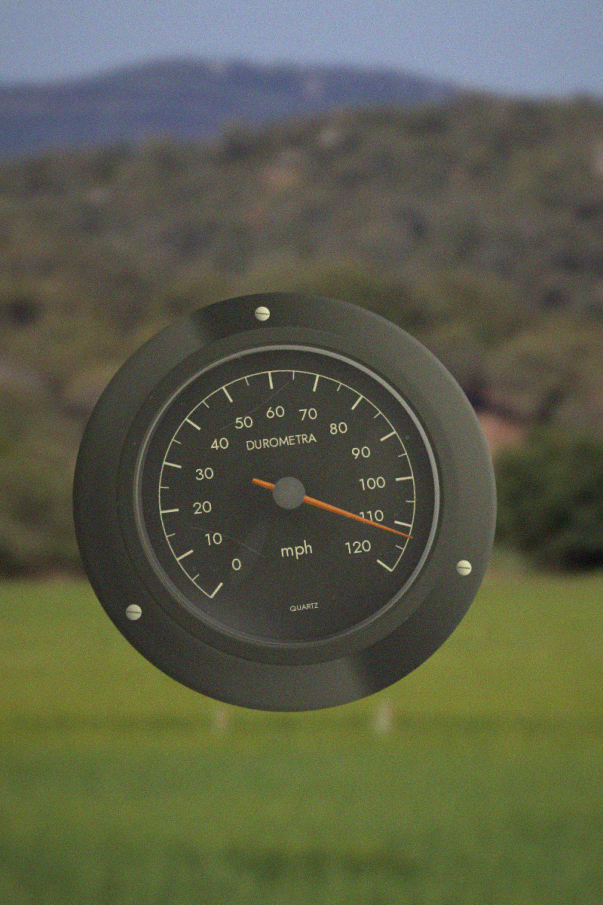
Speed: mph 112.5
